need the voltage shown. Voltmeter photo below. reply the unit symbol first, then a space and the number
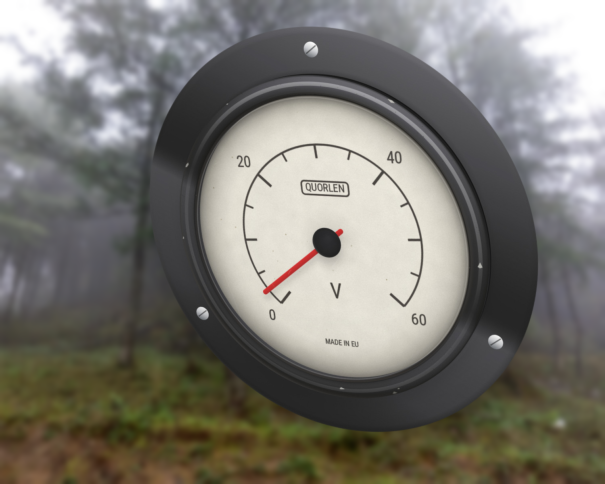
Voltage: V 2.5
